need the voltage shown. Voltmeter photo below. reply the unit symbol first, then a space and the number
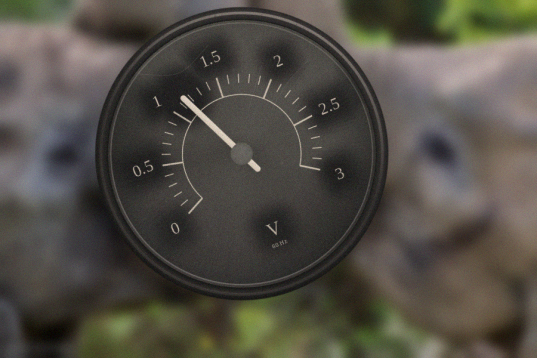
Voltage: V 1.15
